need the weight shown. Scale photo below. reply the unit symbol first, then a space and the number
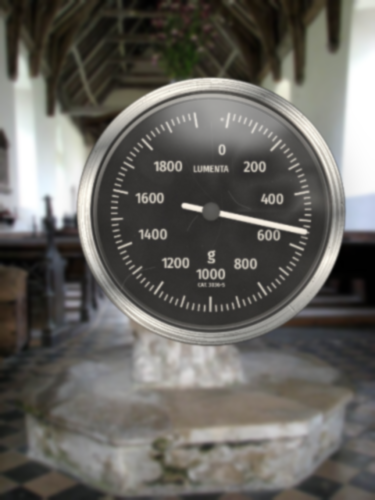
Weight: g 540
